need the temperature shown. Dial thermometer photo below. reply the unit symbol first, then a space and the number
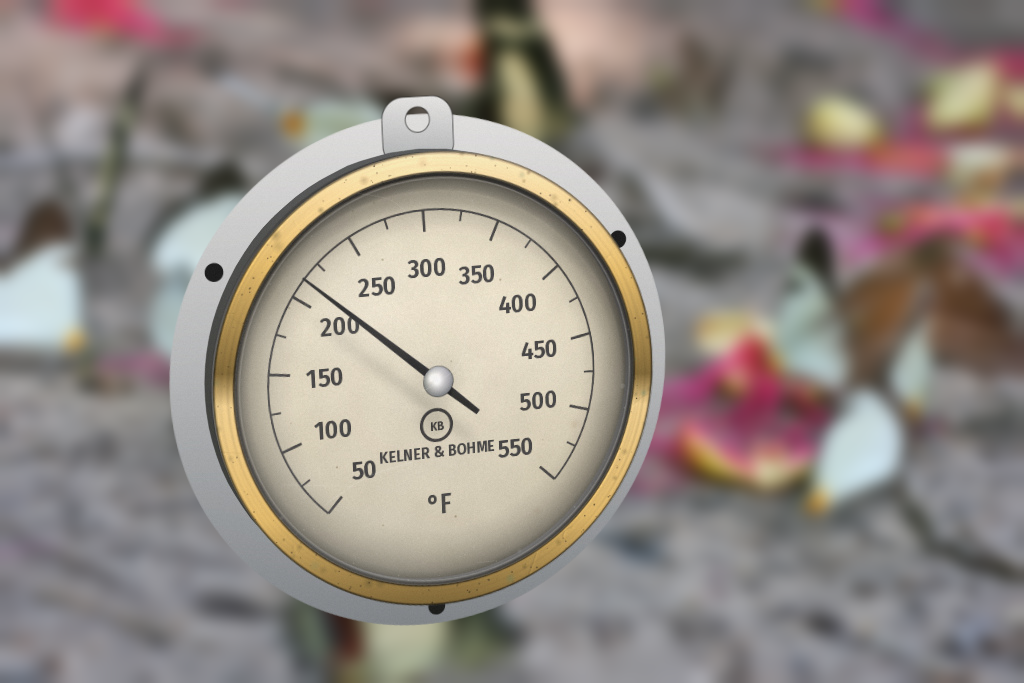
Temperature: °F 212.5
